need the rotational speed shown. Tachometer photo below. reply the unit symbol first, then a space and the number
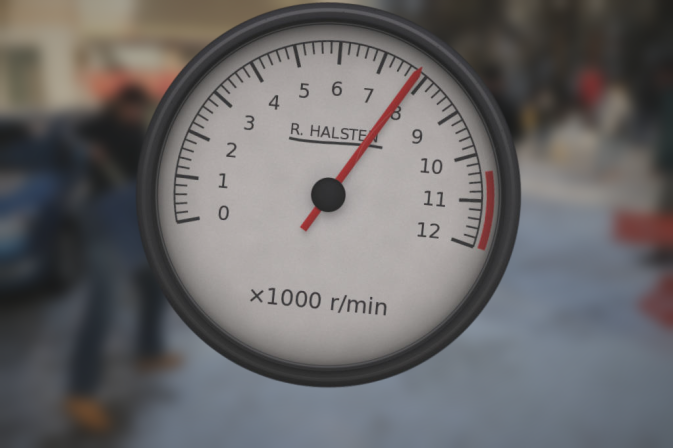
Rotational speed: rpm 7800
